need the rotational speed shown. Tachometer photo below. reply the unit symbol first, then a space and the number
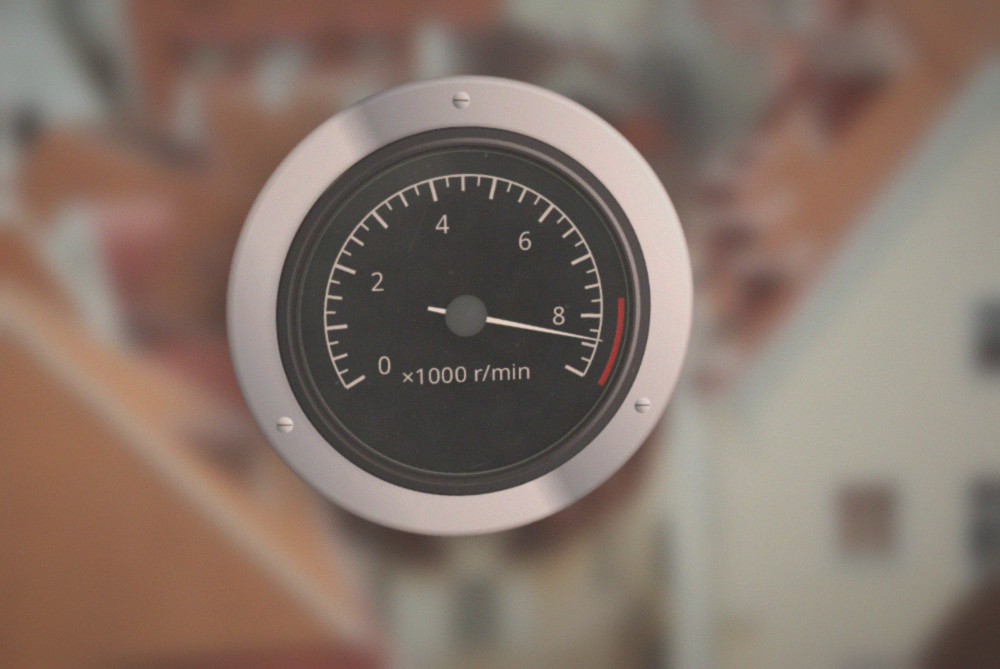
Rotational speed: rpm 8375
